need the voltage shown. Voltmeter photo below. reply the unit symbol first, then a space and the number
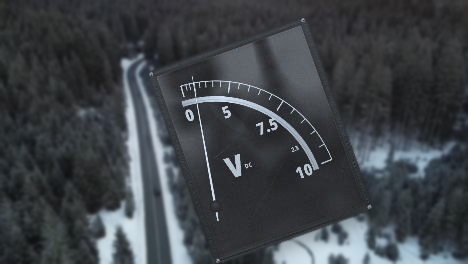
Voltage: V 2.5
